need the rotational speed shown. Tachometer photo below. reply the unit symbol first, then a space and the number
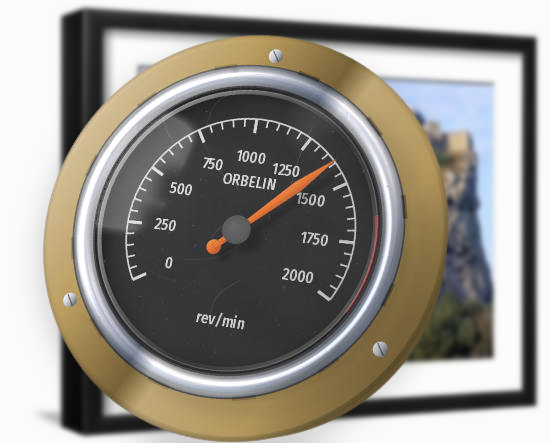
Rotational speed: rpm 1400
